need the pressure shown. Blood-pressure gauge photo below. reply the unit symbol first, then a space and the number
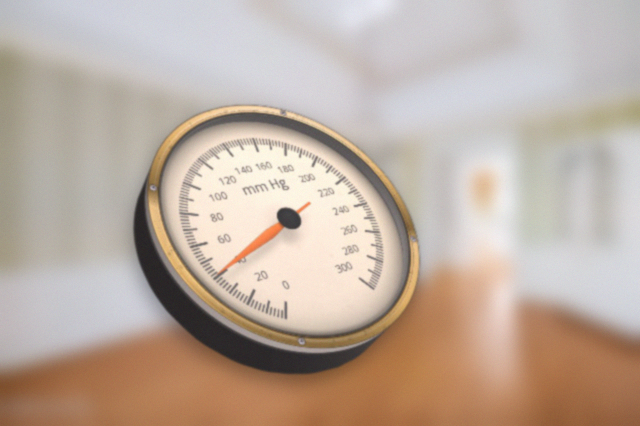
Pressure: mmHg 40
